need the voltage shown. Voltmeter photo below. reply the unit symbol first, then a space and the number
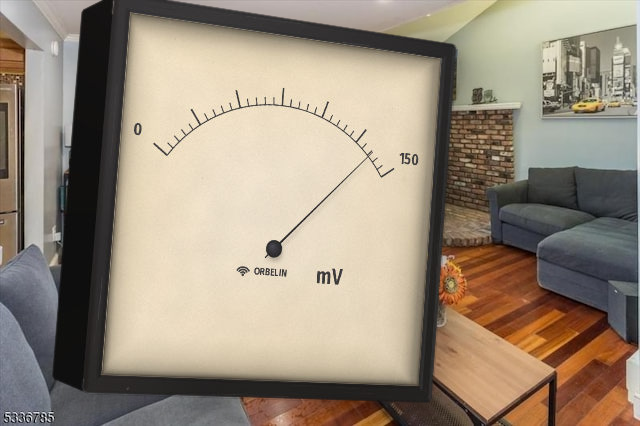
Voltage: mV 135
